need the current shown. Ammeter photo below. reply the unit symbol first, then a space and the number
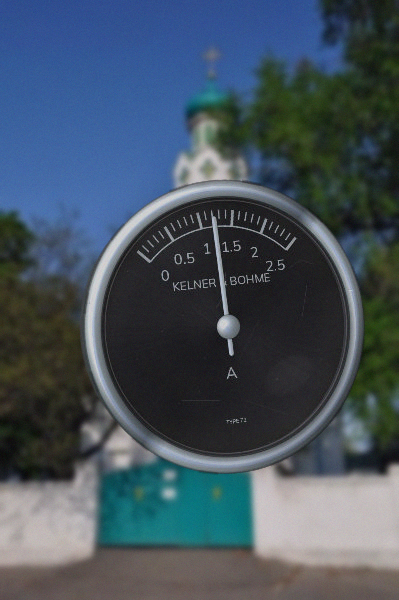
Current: A 1.2
